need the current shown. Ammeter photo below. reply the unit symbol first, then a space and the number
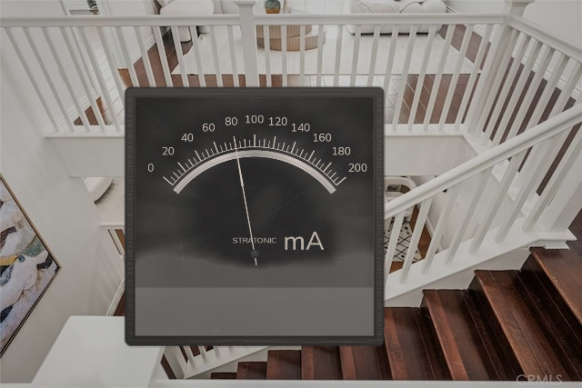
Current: mA 80
